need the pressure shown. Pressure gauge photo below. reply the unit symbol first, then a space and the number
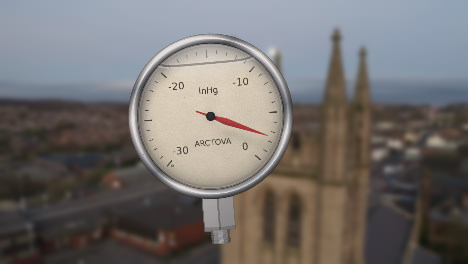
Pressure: inHg -2.5
